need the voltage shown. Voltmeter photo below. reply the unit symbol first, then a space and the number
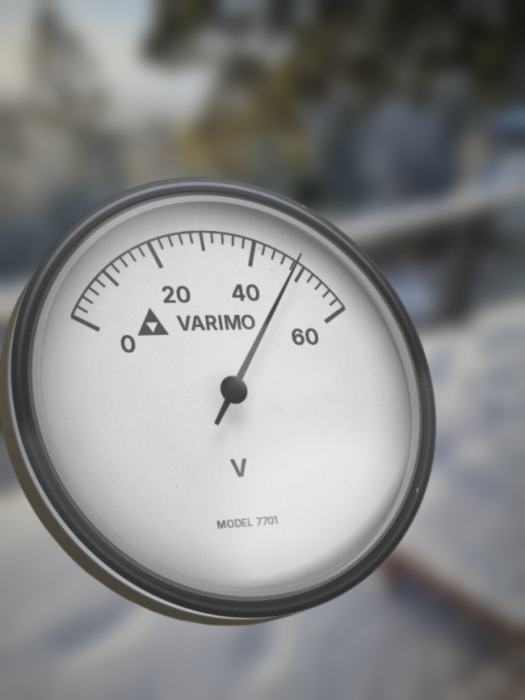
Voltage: V 48
